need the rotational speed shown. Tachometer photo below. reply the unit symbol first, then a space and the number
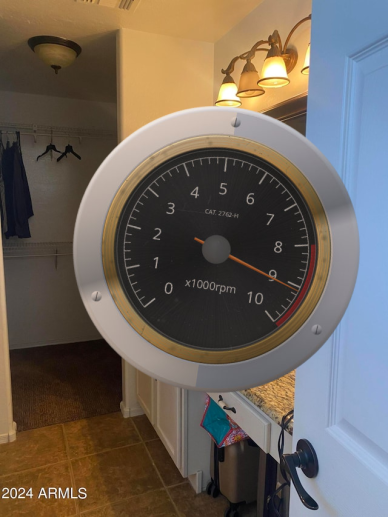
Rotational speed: rpm 9100
